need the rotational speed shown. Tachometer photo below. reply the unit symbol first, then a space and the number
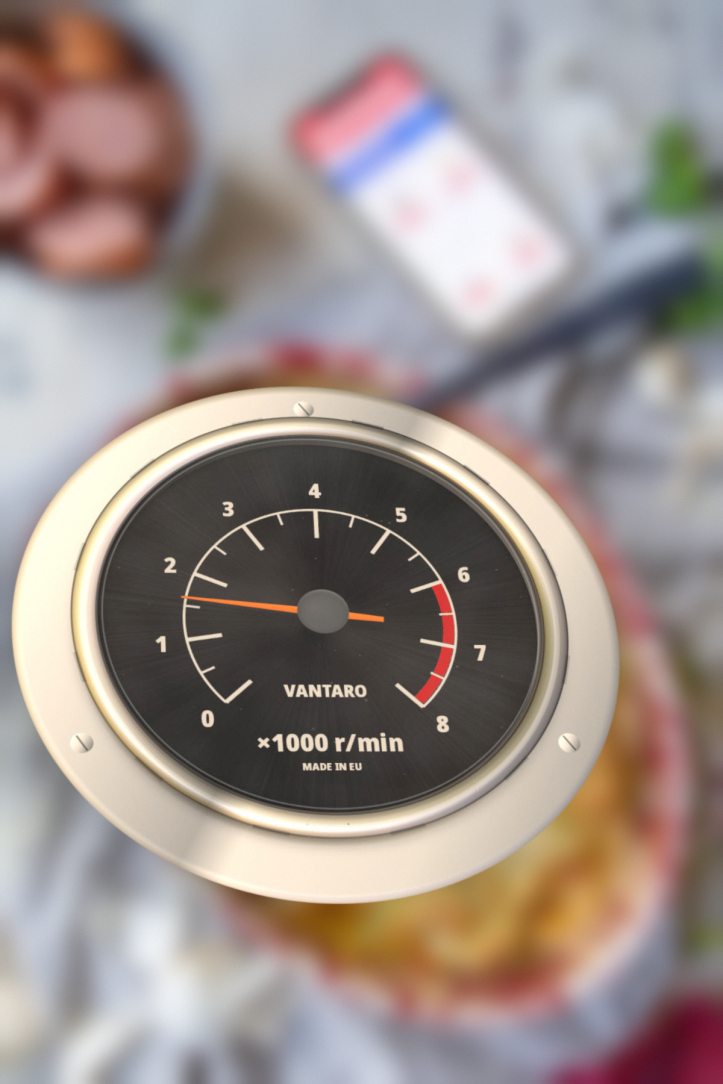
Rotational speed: rpm 1500
